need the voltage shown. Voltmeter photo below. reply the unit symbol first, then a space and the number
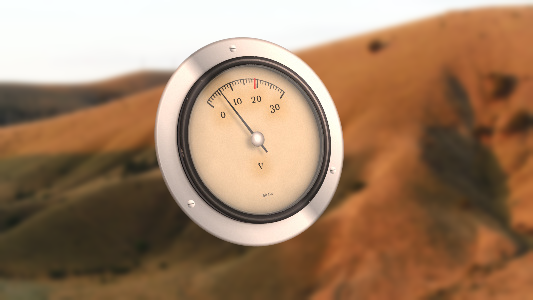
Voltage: V 5
